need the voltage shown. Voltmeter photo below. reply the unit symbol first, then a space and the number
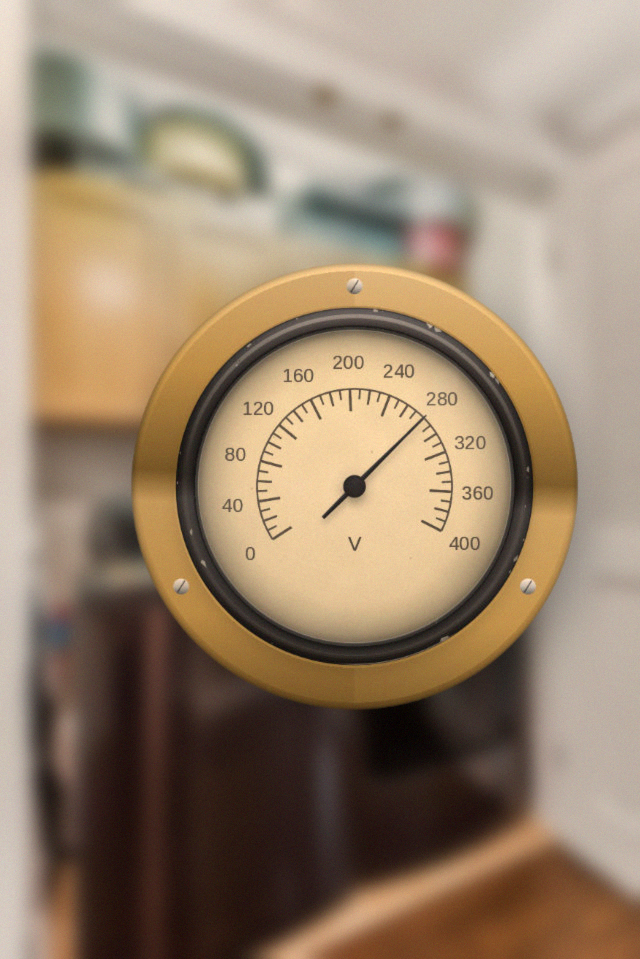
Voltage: V 280
